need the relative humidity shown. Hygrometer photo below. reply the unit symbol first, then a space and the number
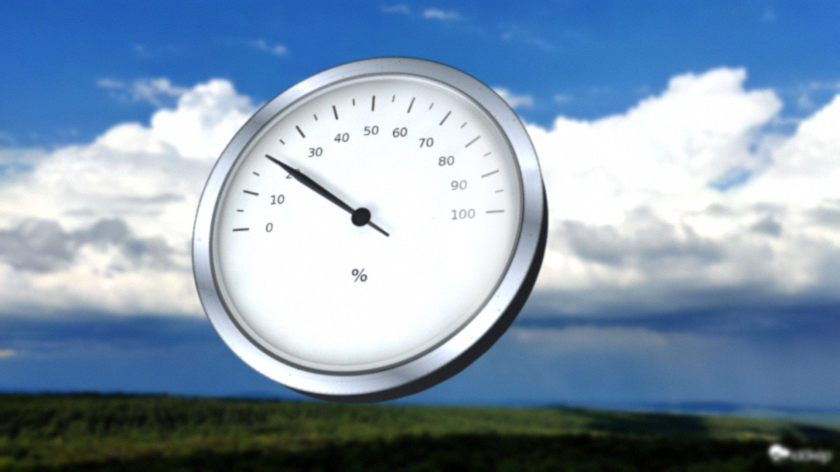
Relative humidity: % 20
